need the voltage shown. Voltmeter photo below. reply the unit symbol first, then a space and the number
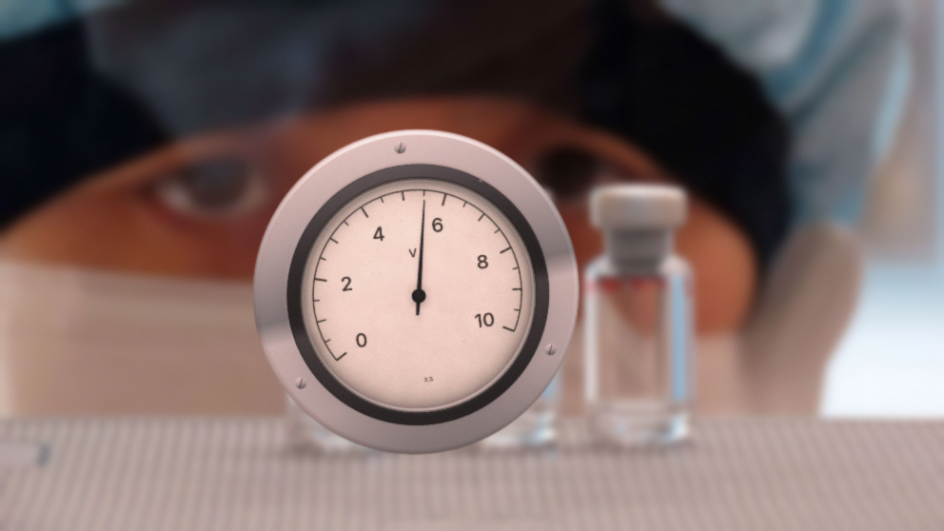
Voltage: V 5.5
